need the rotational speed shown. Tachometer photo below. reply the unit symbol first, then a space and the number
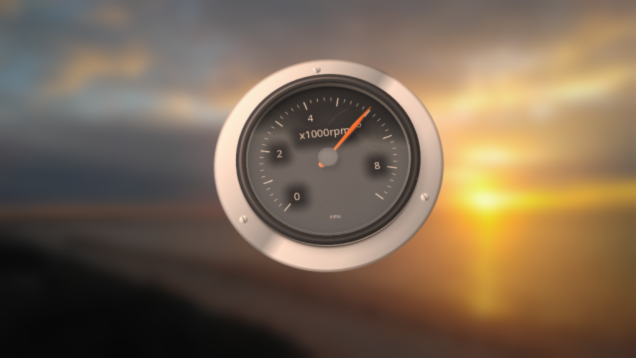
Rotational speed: rpm 6000
